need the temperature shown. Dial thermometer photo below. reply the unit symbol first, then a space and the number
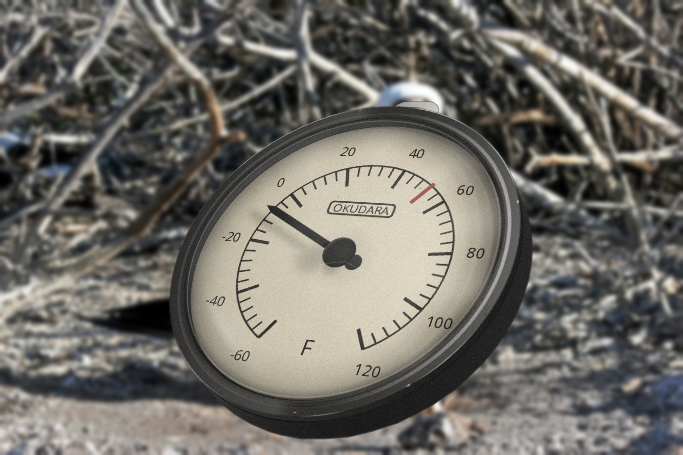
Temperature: °F -8
